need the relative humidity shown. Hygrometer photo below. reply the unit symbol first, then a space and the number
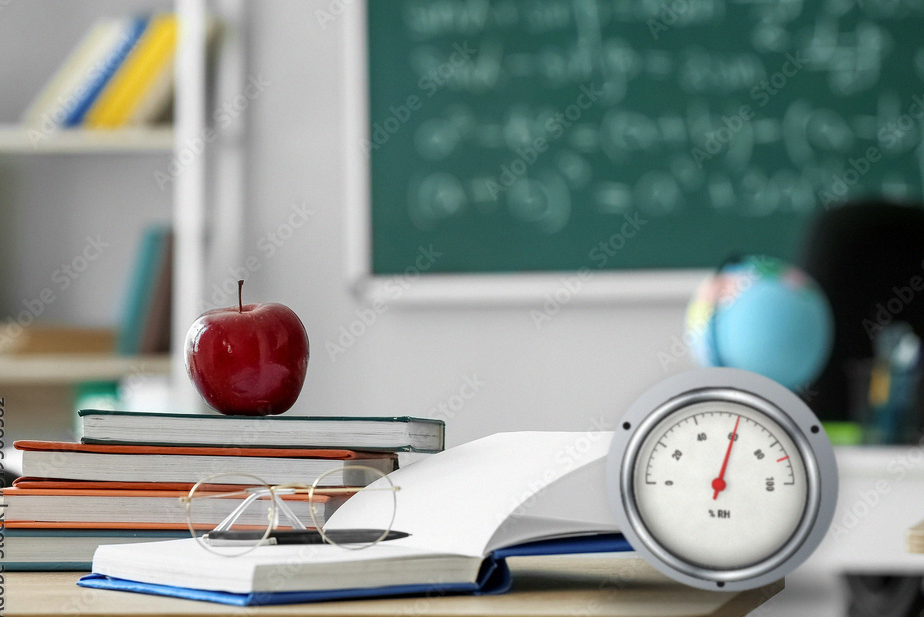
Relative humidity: % 60
